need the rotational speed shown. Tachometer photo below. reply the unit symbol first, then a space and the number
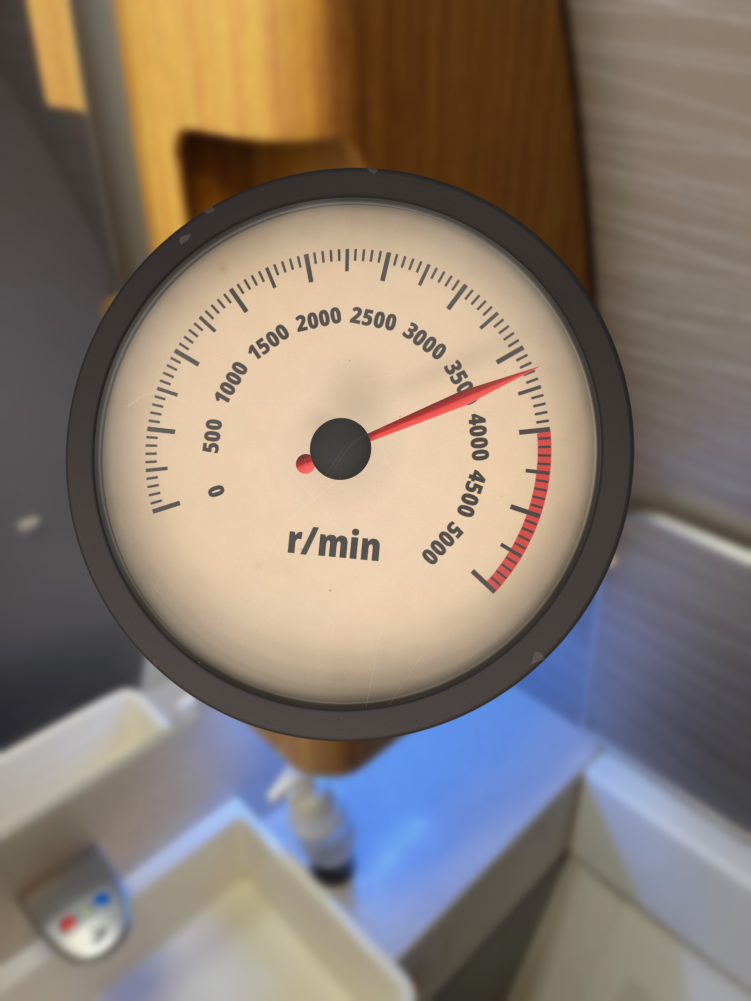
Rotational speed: rpm 3650
